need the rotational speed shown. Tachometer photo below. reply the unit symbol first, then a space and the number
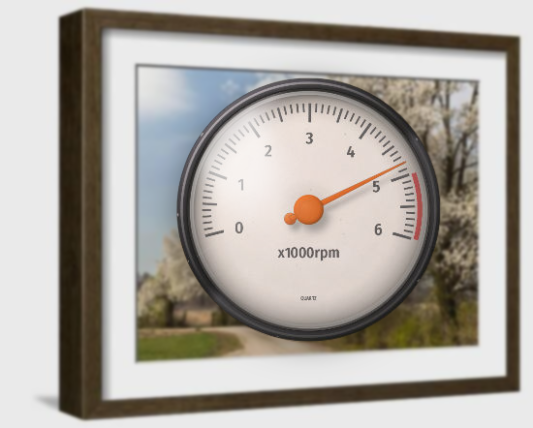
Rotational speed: rpm 4800
